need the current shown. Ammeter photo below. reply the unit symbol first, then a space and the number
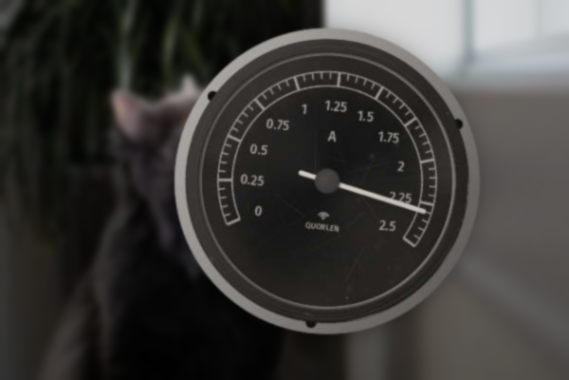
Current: A 2.3
